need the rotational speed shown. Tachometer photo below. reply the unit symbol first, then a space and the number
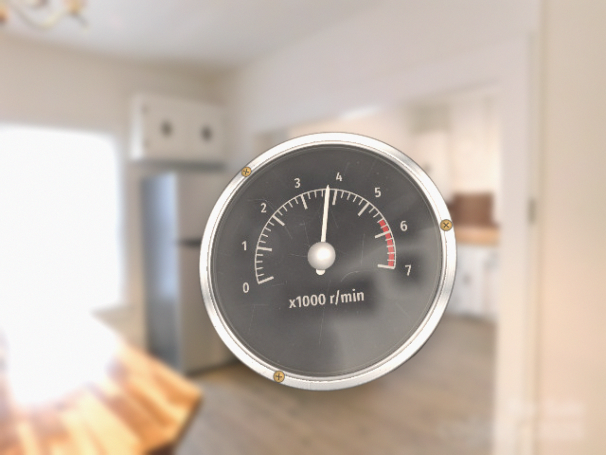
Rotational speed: rpm 3800
